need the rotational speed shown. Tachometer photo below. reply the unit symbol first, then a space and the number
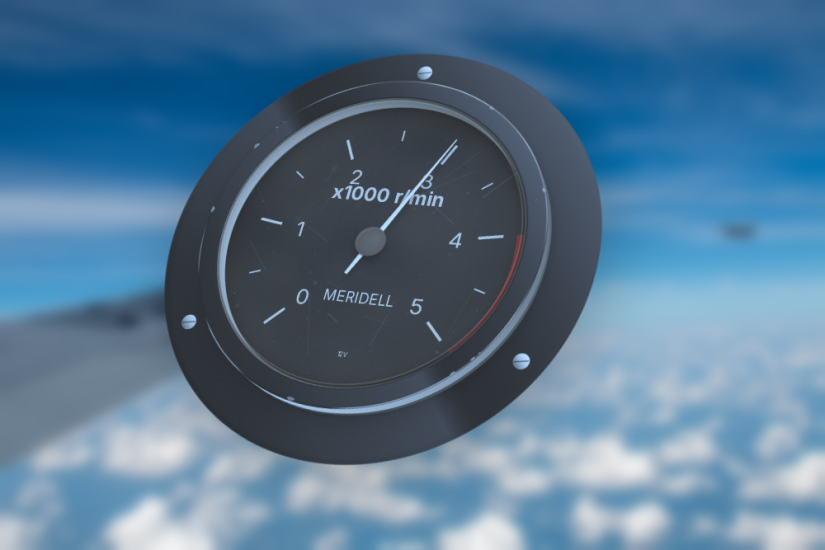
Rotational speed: rpm 3000
